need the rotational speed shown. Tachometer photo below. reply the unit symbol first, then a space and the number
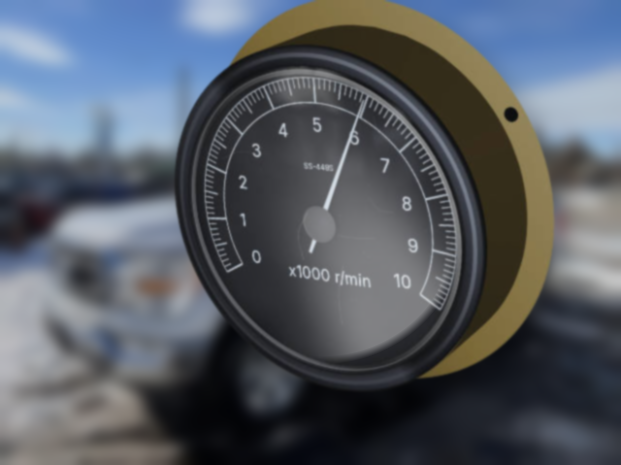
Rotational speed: rpm 6000
